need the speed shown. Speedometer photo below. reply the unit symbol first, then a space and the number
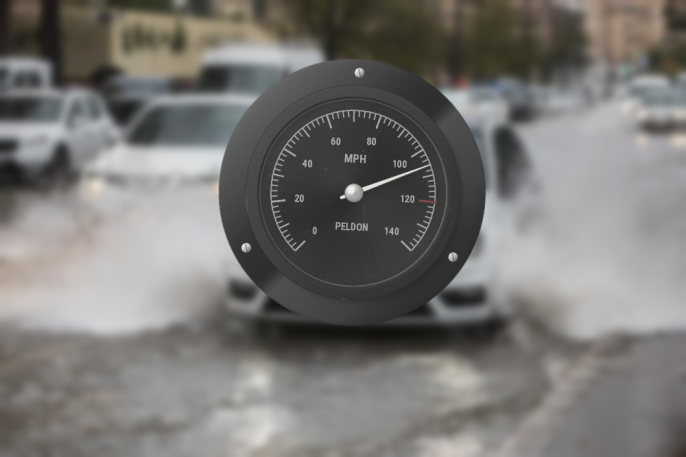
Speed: mph 106
